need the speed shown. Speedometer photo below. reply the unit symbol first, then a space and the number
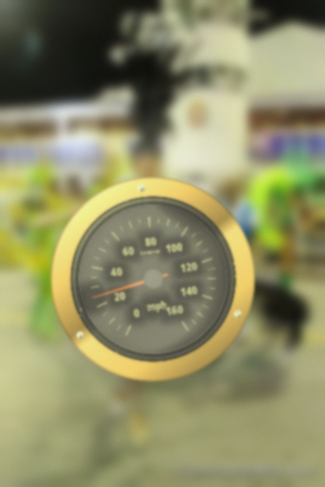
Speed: mph 25
